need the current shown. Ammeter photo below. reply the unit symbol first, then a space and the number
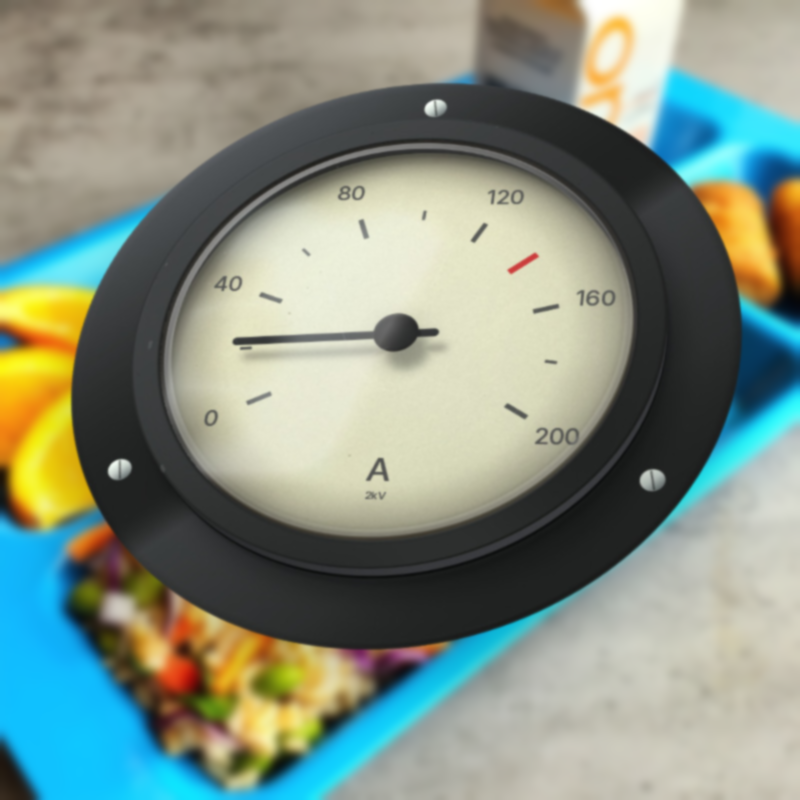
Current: A 20
